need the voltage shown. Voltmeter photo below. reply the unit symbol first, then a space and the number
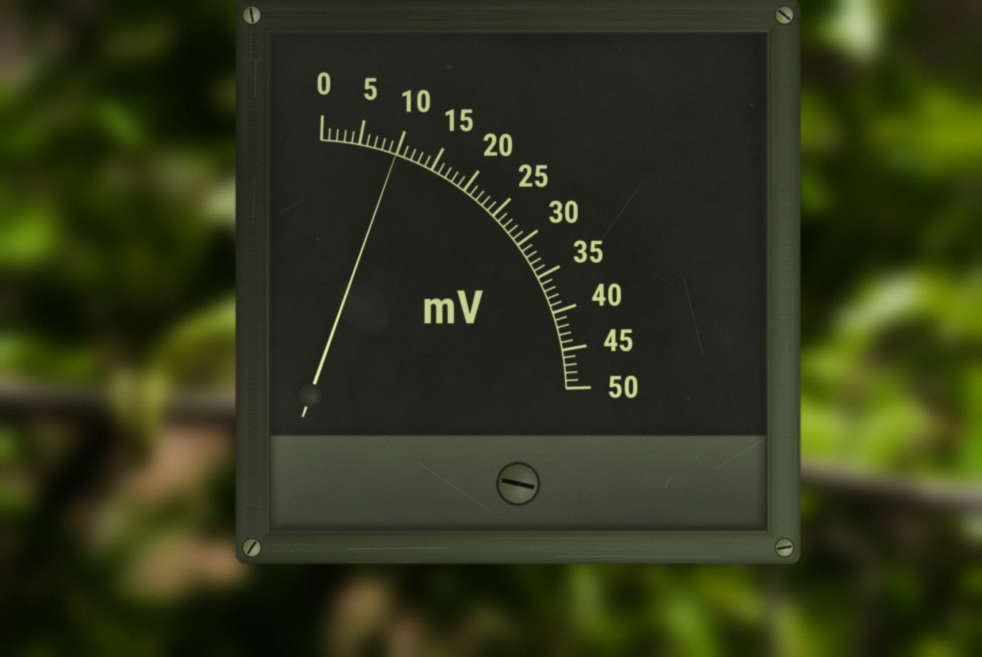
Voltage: mV 10
